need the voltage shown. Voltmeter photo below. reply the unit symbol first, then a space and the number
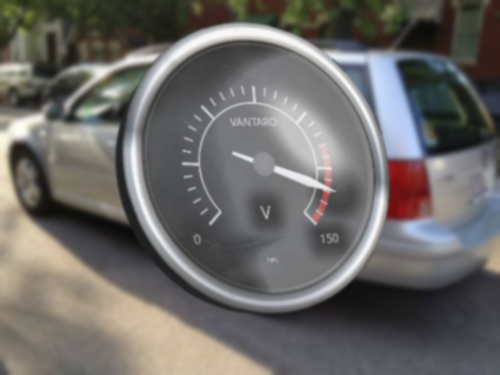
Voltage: V 135
